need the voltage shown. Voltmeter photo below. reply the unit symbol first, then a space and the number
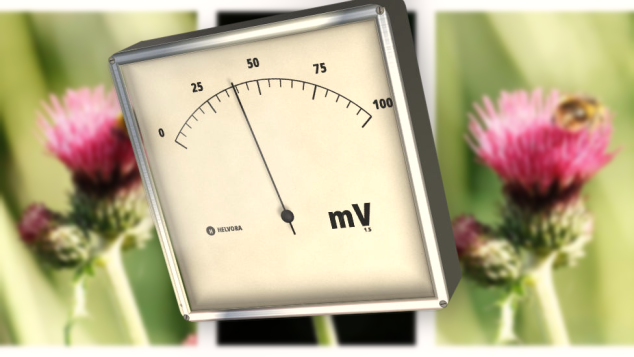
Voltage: mV 40
